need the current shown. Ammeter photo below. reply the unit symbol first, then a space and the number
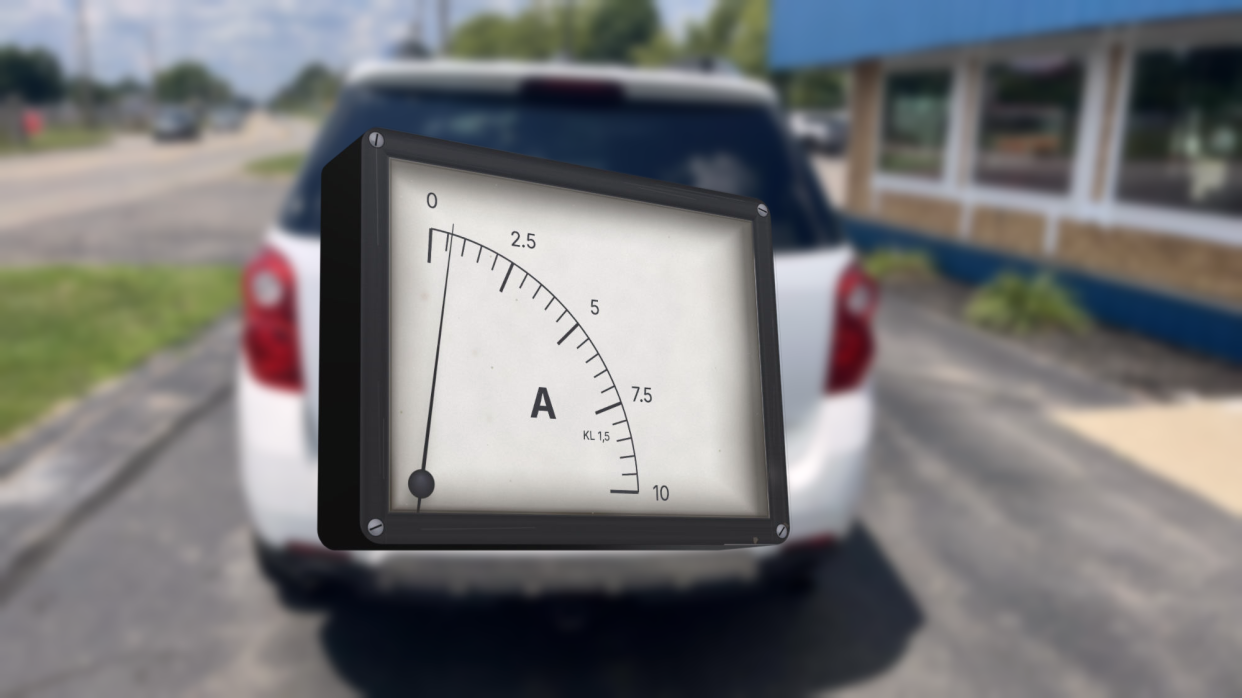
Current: A 0.5
